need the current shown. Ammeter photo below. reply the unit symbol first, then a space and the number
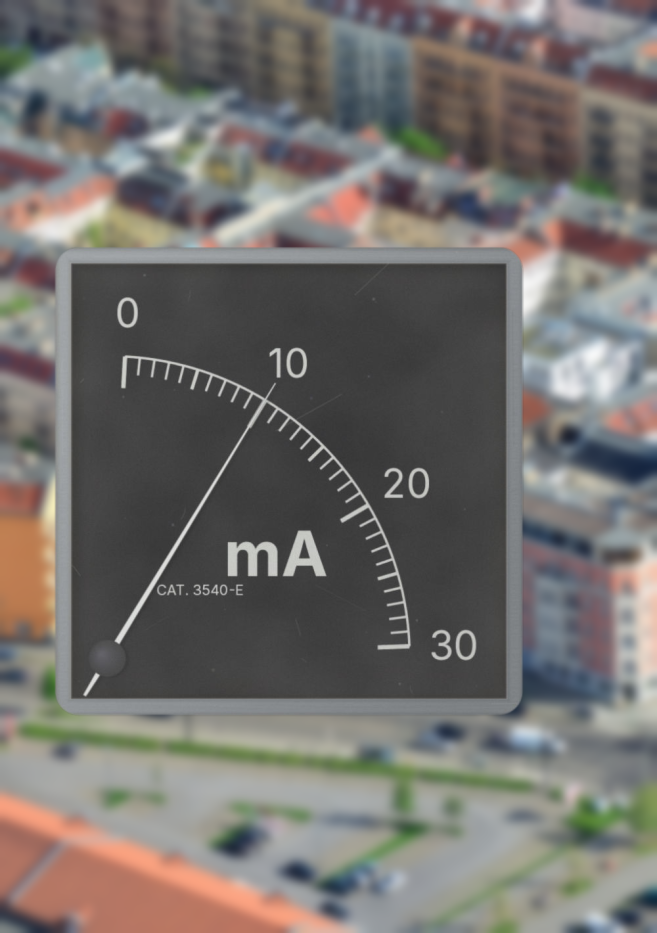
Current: mA 10
